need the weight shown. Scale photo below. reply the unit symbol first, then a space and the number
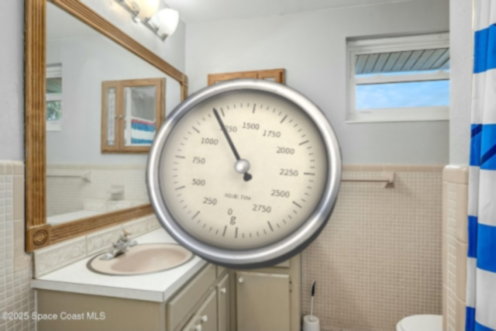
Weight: g 1200
